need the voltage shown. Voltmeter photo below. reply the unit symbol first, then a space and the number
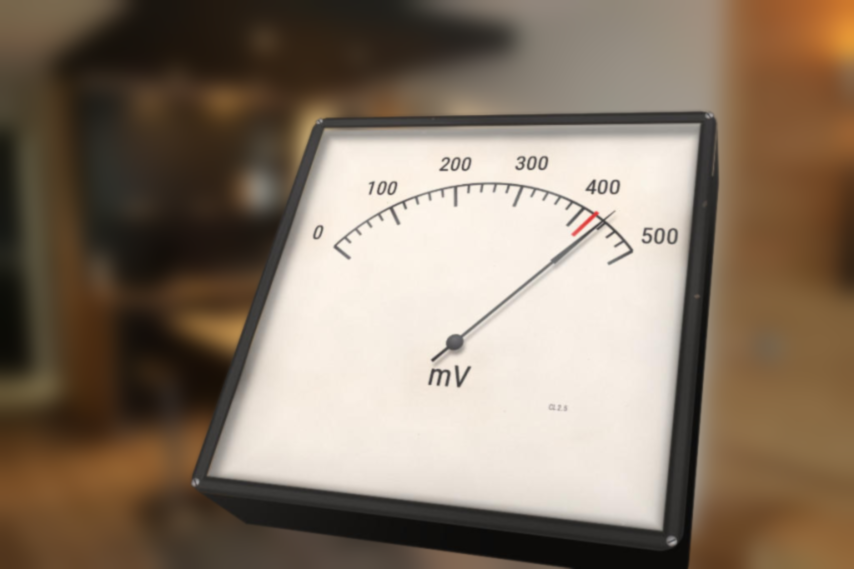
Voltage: mV 440
